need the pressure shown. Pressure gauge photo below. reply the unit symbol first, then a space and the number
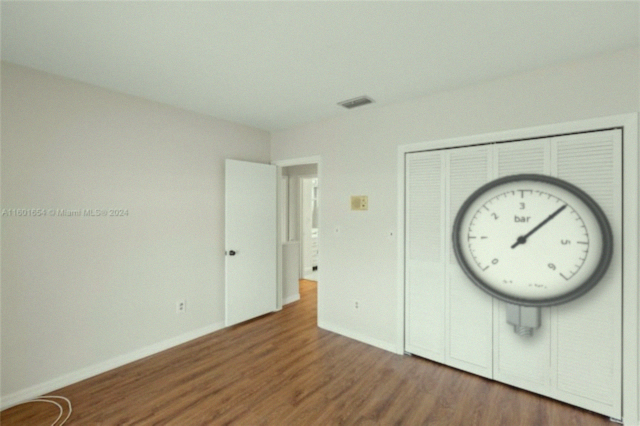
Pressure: bar 4
